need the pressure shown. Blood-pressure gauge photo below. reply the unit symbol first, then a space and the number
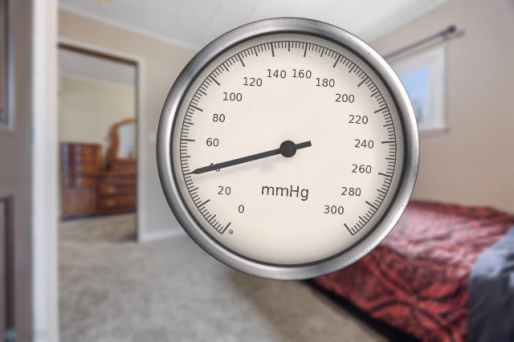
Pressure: mmHg 40
